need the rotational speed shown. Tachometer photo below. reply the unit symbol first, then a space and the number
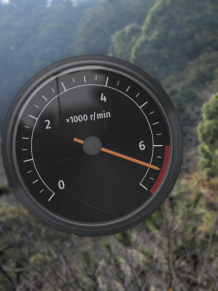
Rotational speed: rpm 6500
